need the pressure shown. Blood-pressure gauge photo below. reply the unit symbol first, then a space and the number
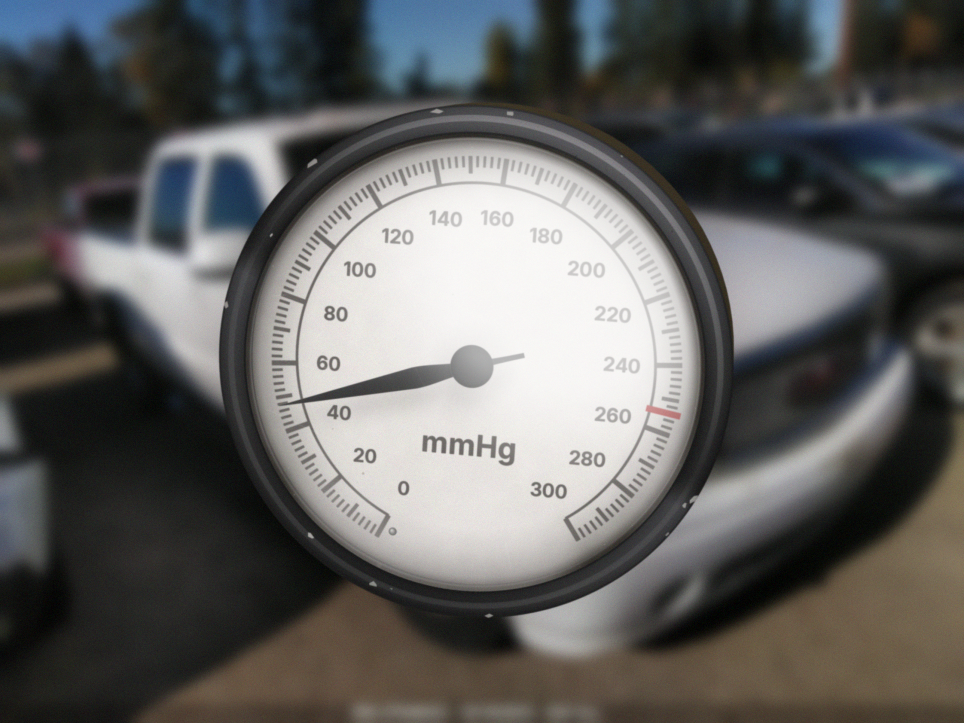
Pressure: mmHg 48
